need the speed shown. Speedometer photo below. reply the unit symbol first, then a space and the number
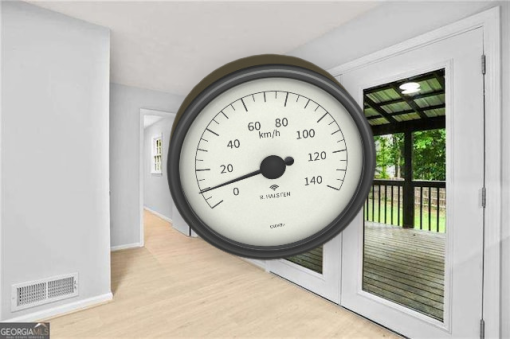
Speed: km/h 10
